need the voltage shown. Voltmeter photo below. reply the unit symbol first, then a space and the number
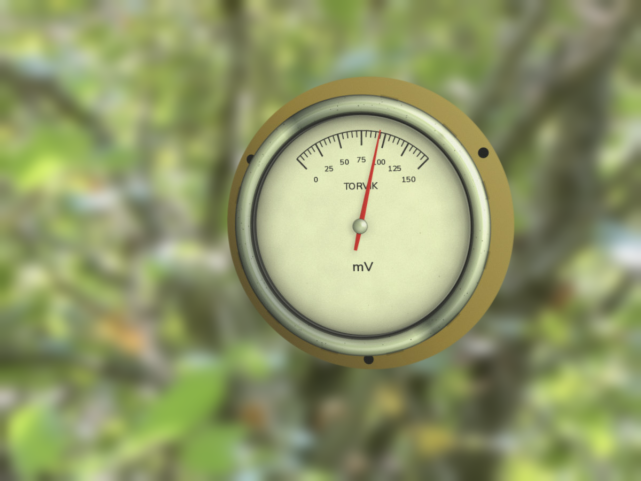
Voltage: mV 95
